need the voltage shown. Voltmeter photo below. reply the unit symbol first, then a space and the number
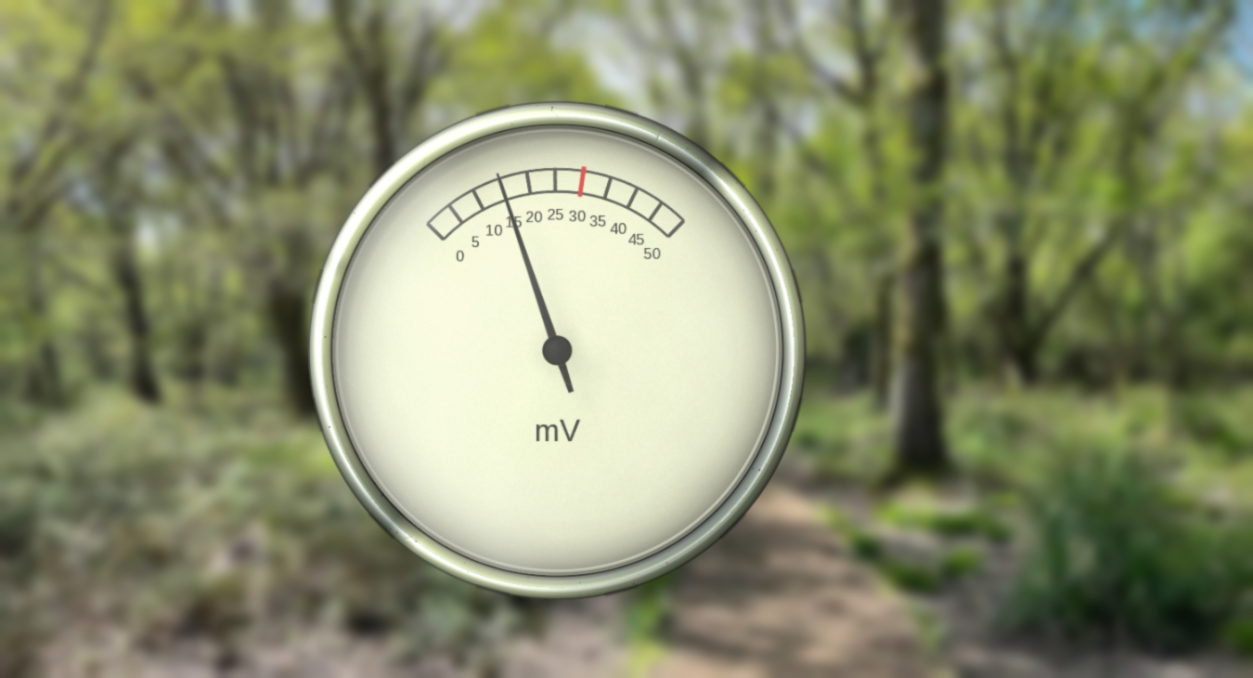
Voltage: mV 15
